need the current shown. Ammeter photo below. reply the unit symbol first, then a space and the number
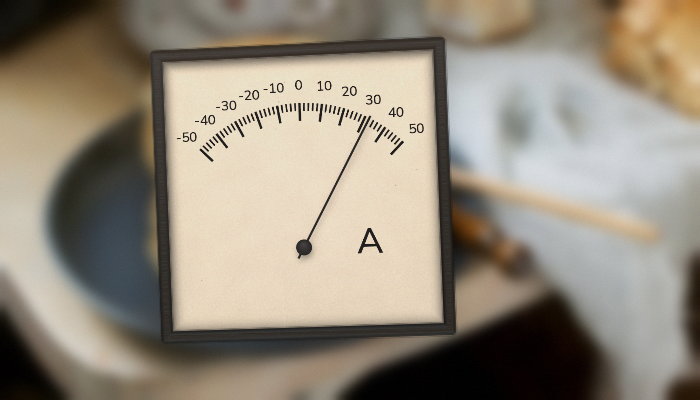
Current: A 32
